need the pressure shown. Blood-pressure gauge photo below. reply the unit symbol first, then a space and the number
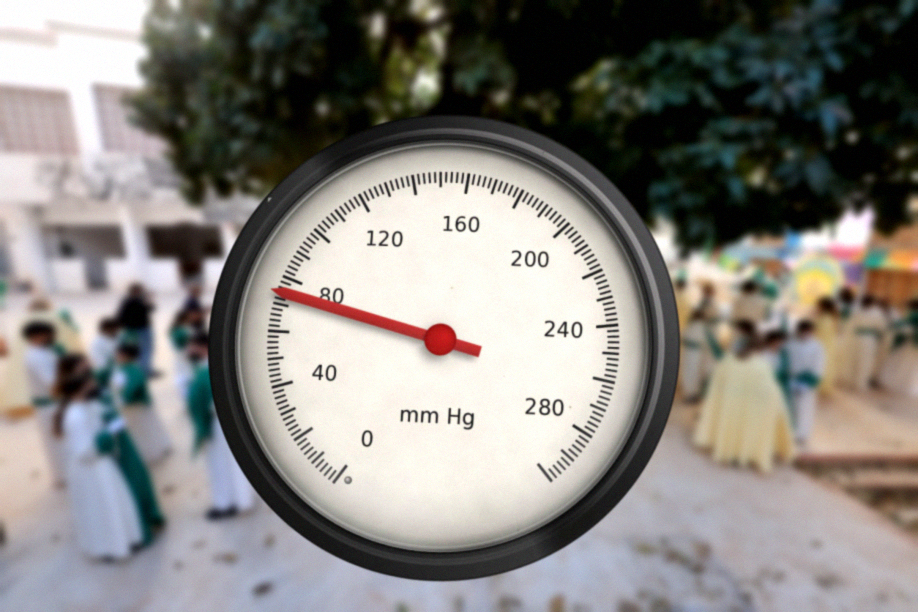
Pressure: mmHg 74
